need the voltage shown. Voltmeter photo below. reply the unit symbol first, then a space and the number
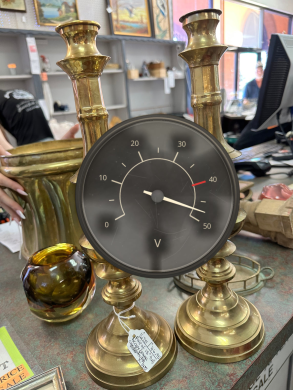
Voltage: V 47.5
